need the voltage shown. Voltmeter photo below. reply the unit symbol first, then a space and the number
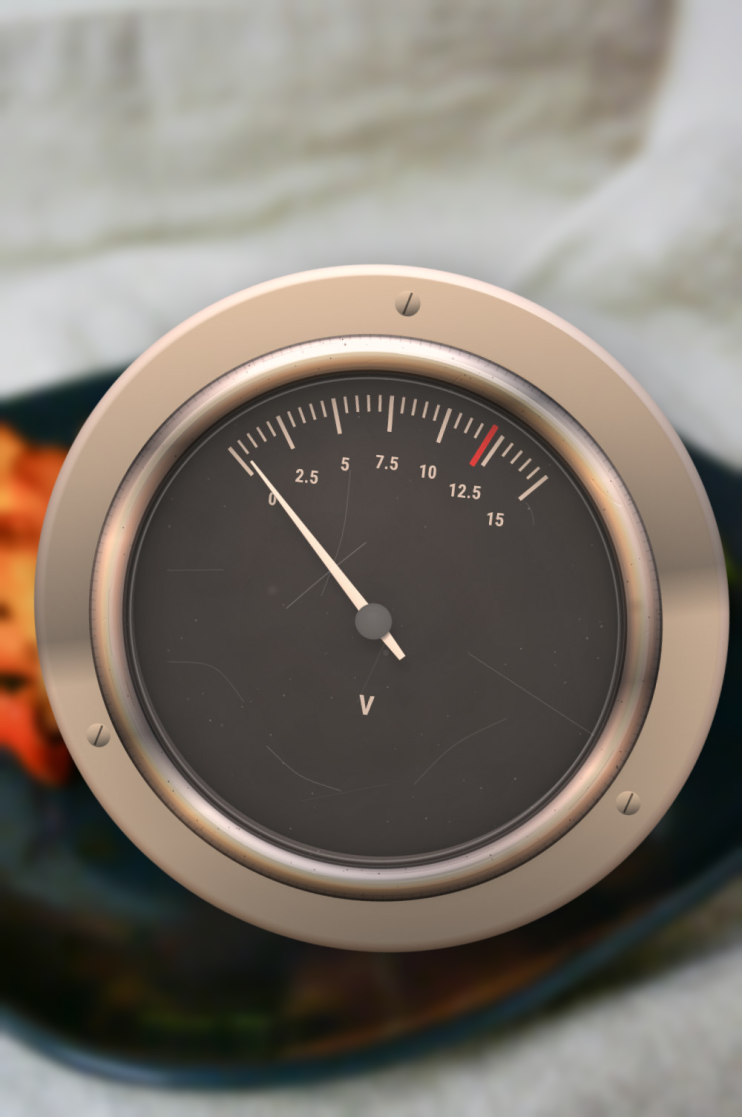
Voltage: V 0.5
